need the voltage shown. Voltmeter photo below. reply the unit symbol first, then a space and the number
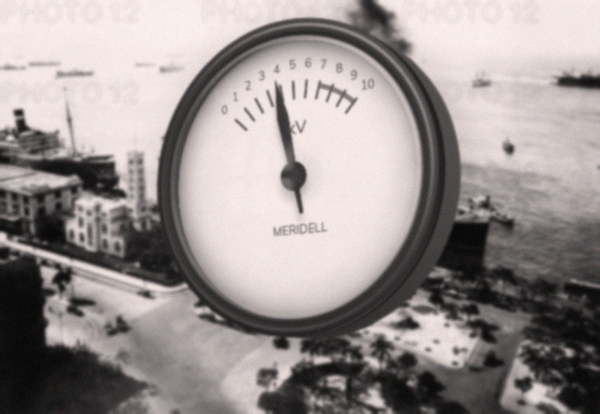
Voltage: kV 4
